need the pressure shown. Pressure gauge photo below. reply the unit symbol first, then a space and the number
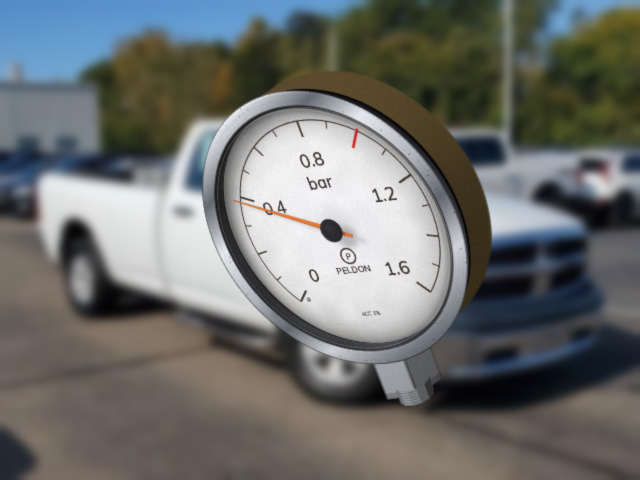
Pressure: bar 0.4
